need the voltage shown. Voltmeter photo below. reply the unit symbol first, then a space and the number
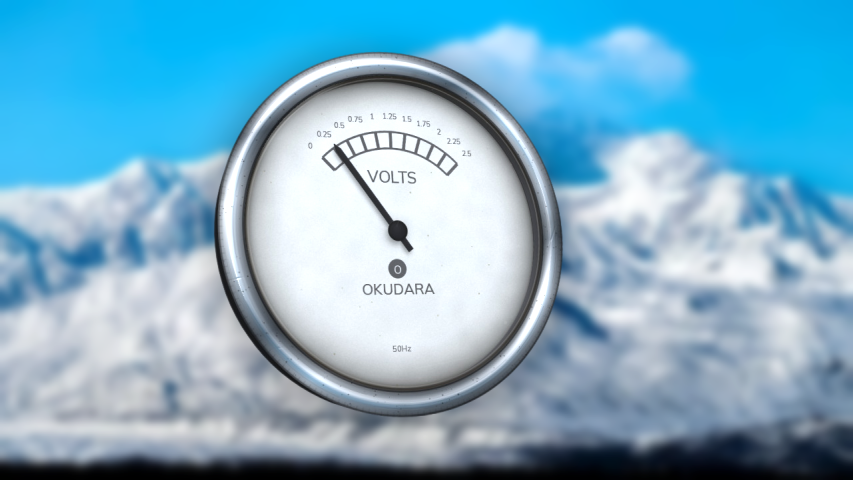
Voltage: V 0.25
